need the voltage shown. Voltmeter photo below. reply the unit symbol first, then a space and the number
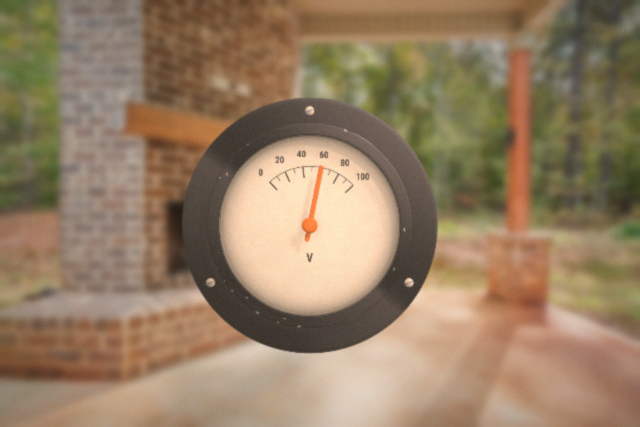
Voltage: V 60
